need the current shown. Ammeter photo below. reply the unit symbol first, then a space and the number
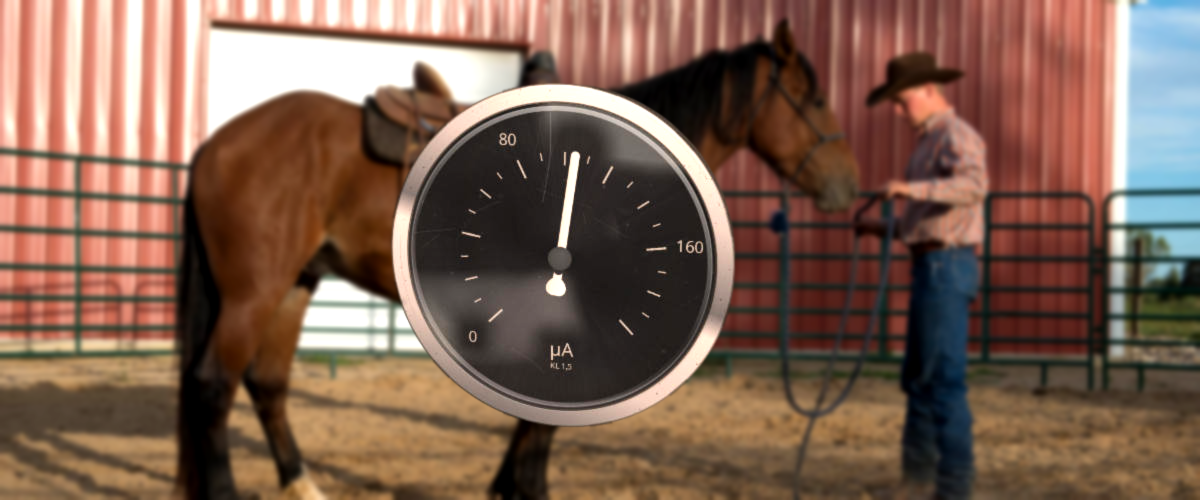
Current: µA 105
